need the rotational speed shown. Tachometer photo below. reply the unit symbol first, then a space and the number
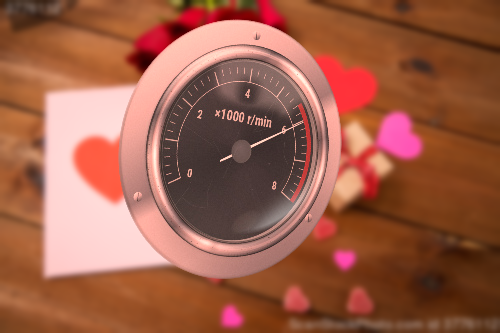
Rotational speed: rpm 6000
